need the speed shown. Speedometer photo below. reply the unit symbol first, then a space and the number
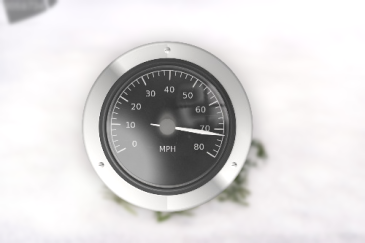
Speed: mph 72
